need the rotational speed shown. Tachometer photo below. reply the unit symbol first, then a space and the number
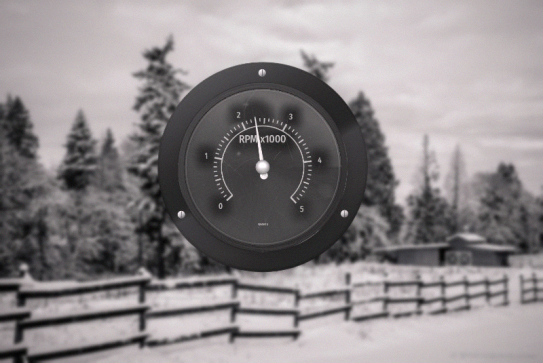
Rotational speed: rpm 2300
